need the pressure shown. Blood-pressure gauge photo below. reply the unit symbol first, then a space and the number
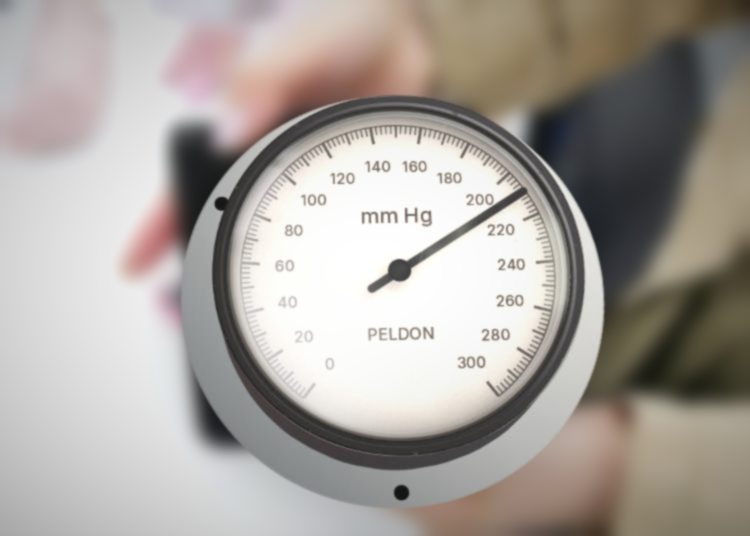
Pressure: mmHg 210
